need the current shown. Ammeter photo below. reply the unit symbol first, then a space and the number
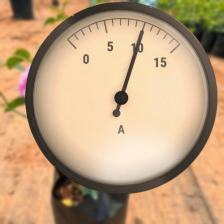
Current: A 10
